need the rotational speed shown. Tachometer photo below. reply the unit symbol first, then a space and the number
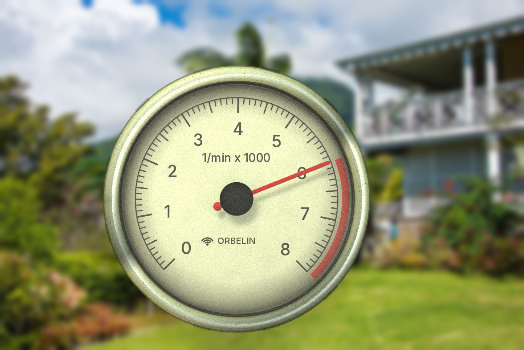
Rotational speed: rpm 6000
